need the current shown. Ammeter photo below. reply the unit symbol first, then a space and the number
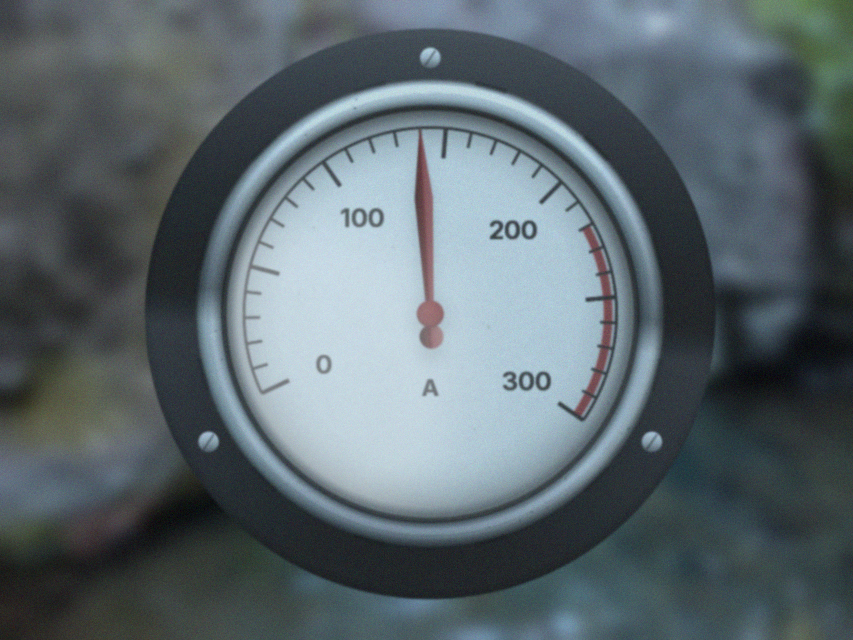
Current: A 140
